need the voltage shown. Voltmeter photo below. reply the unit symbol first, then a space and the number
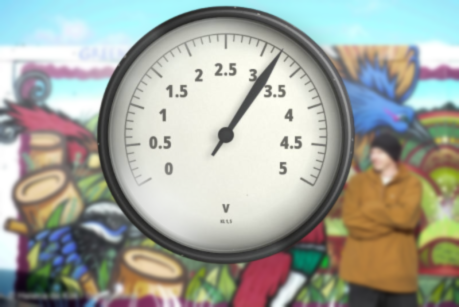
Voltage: V 3.2
